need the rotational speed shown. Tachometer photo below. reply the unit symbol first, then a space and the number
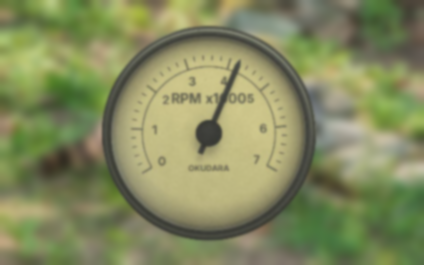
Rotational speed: rpm 4200
